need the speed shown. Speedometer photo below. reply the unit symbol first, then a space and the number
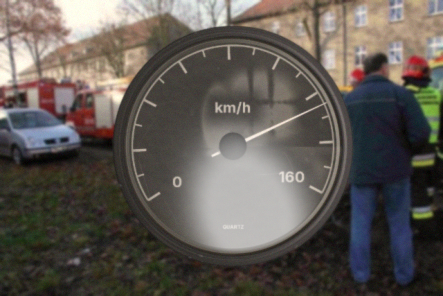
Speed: km/h 125
